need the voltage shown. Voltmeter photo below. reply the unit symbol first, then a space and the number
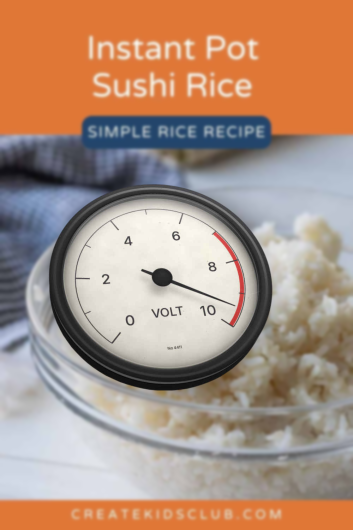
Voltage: V 9.5
